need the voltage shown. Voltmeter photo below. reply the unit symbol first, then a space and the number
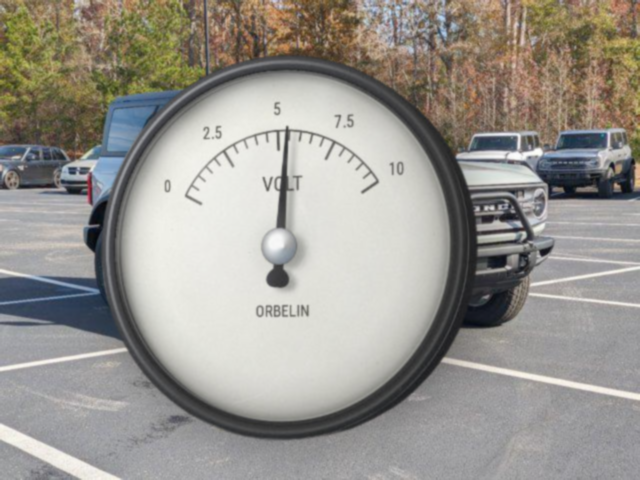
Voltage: V 5.5
